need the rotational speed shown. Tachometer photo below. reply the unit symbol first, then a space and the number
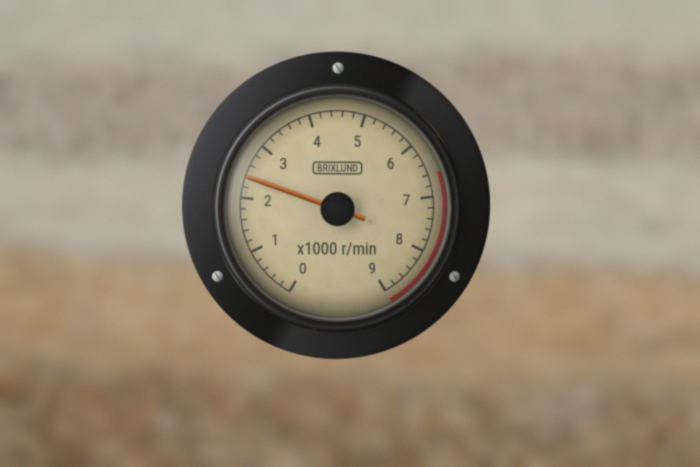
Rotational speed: rpm 2400
